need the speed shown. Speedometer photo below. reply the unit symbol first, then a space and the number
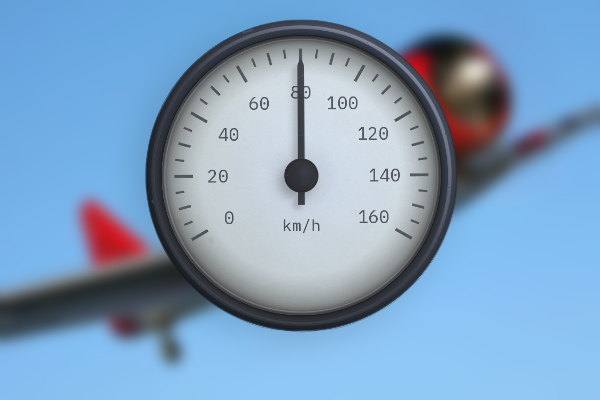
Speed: km/h 80
